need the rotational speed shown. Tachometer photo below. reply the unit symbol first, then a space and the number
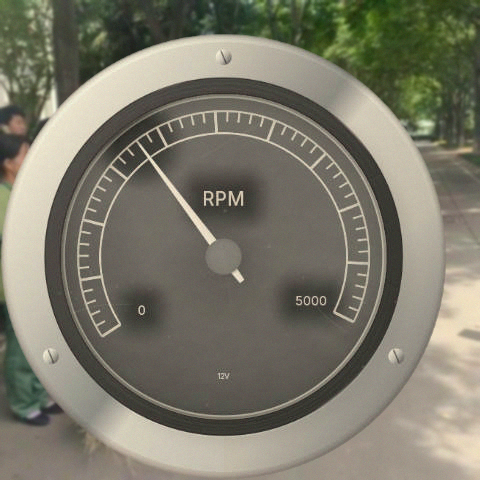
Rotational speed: rpm 1800
